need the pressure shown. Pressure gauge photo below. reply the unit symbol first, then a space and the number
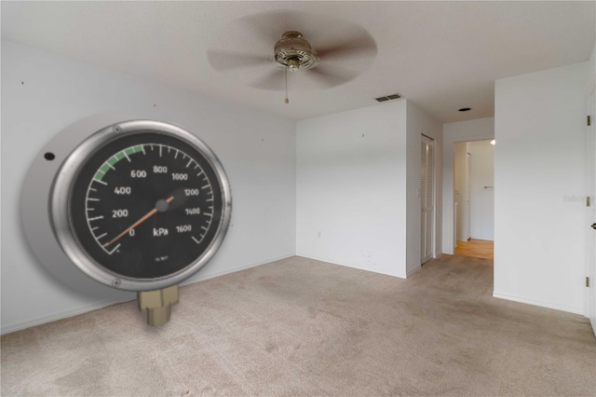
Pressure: kPa 50
